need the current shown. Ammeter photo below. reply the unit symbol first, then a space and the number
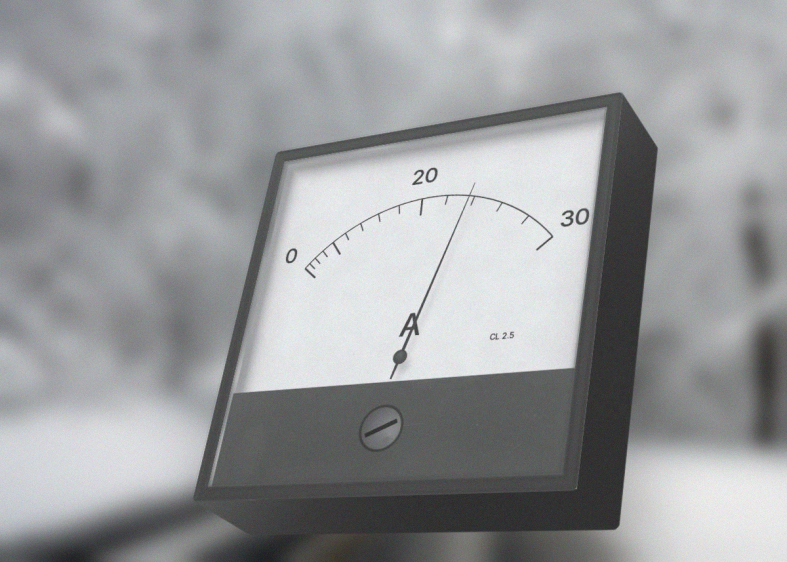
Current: A 24
